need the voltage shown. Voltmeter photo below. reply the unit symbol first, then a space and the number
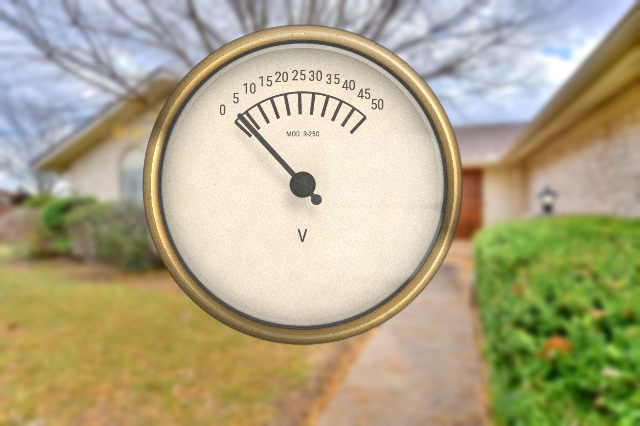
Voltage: V 2.5
